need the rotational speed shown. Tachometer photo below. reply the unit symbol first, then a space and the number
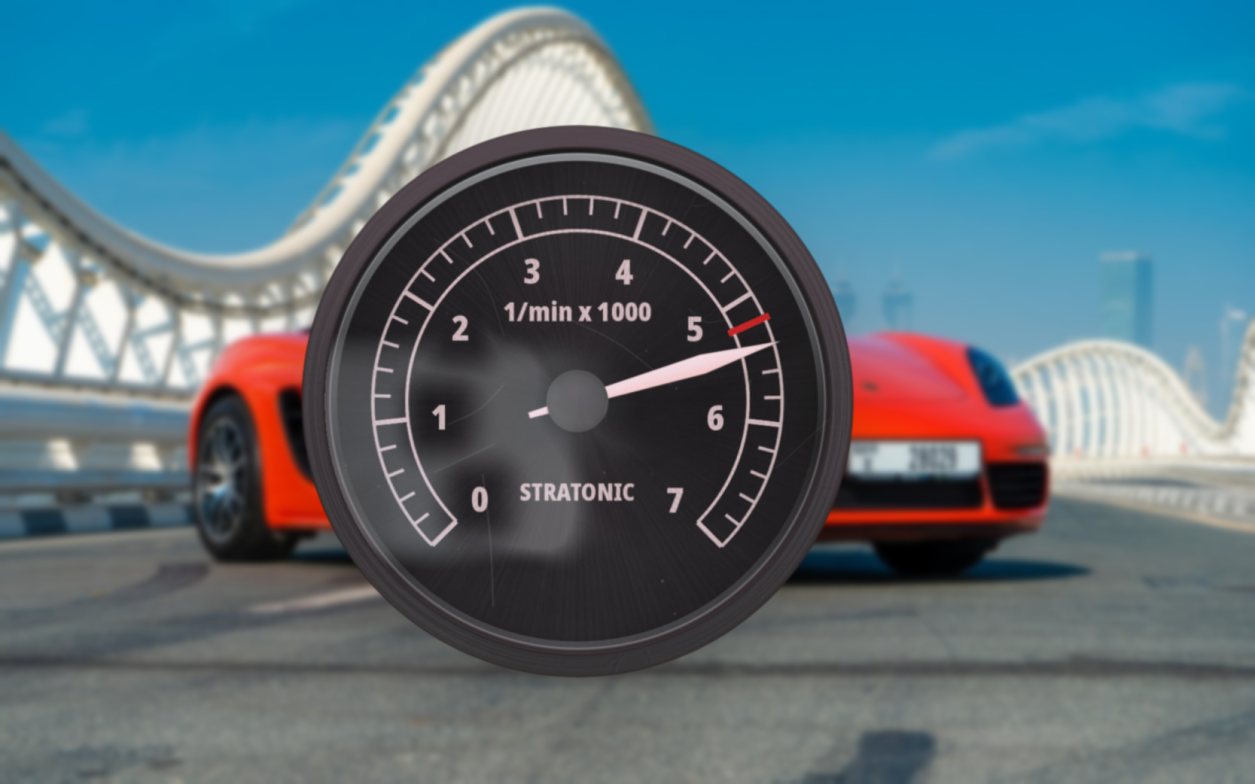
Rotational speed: rpm 5400
